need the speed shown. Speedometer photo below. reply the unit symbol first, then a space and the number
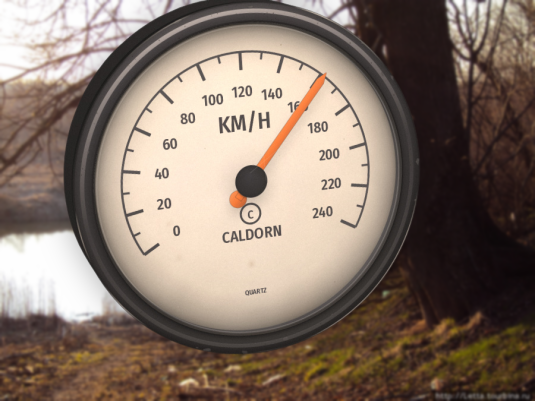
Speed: km/h 160
